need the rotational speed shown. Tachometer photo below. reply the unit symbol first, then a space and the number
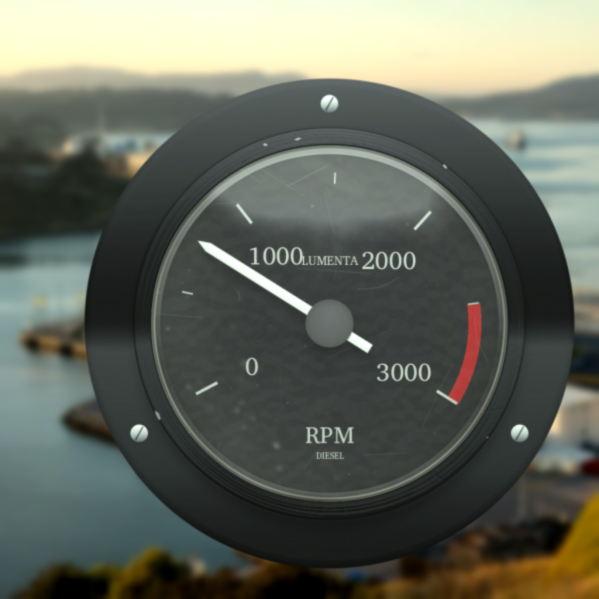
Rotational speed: rpm 750
